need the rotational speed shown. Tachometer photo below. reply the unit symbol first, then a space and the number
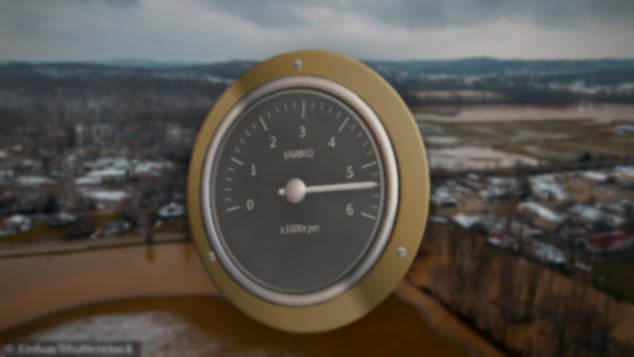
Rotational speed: rpm 5400
